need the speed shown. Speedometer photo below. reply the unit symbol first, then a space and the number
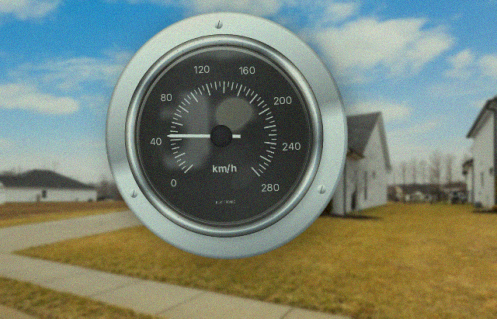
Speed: km/h 45
